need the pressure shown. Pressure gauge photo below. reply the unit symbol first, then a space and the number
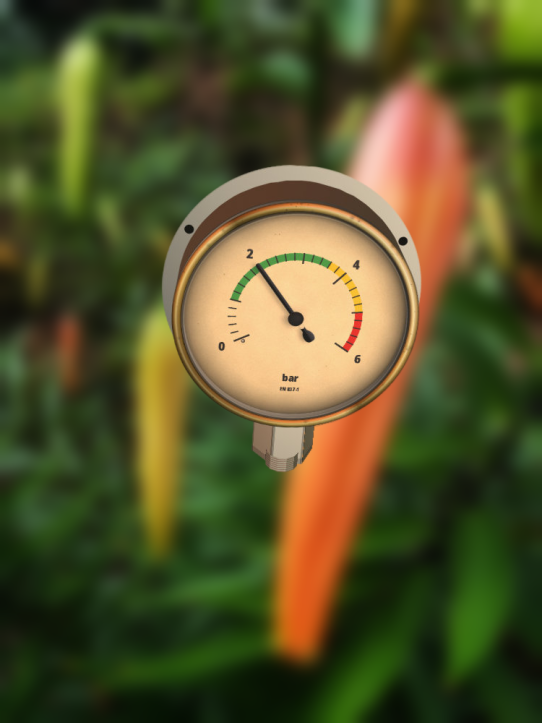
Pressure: bar 2
